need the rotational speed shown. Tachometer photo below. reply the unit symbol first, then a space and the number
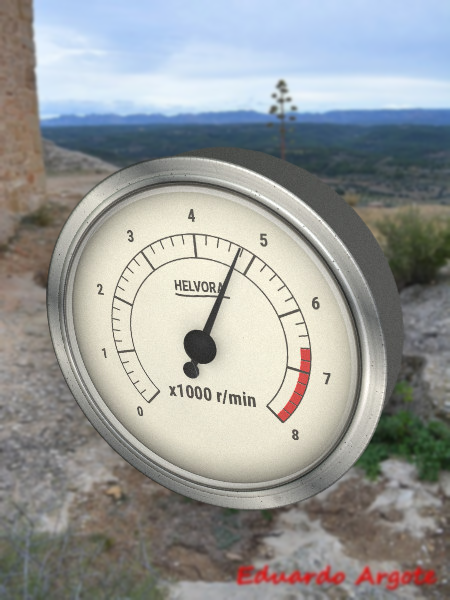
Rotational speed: rpm 4800
